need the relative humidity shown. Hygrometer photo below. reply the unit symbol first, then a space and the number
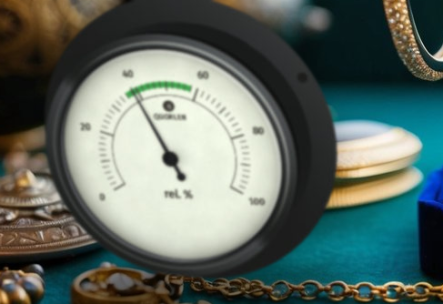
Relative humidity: % 40
